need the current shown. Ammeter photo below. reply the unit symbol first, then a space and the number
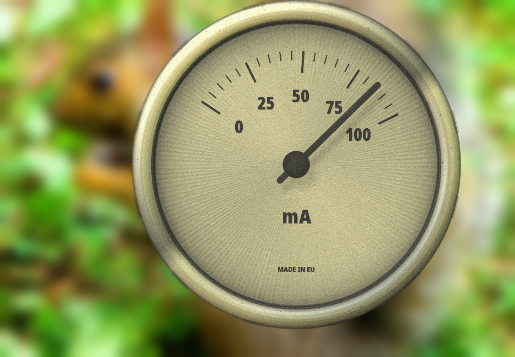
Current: mA 85
